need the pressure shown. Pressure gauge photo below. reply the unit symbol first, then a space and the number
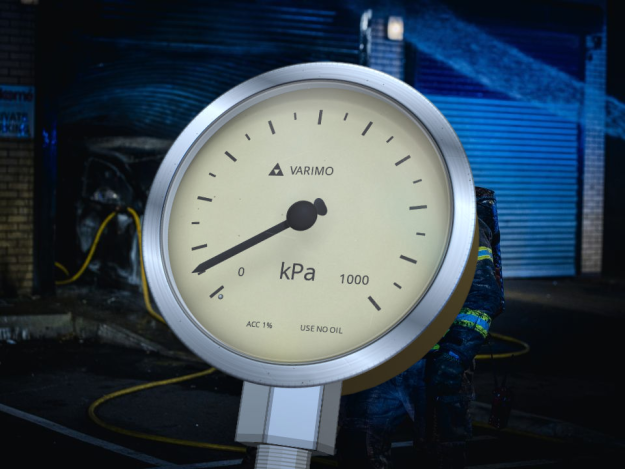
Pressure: kPa 50
